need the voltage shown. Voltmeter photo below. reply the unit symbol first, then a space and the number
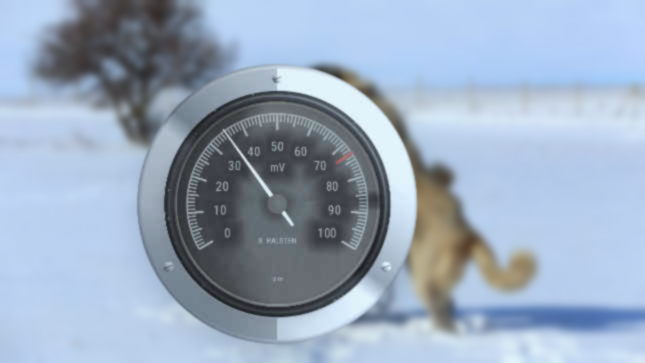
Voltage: mV 35
